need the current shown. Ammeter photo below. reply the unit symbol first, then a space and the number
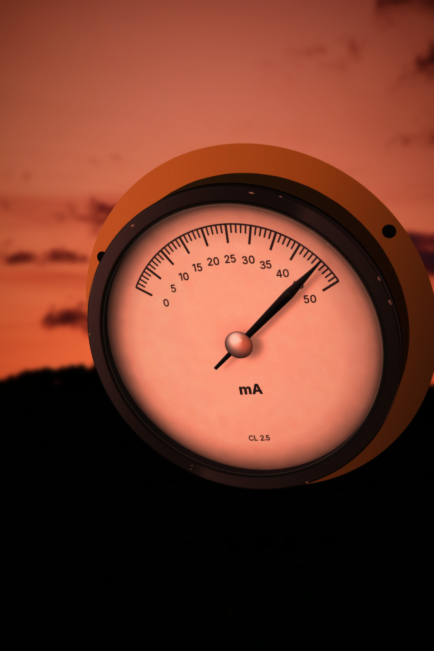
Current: mA 45
